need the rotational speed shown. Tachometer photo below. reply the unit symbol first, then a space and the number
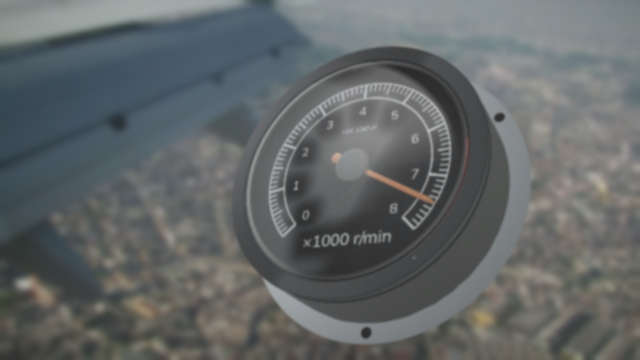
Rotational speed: rpm 7500
